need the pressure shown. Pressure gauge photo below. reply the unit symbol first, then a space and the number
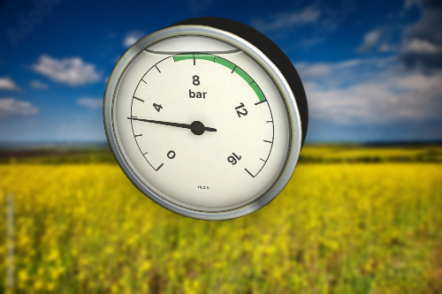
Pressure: bar 3
